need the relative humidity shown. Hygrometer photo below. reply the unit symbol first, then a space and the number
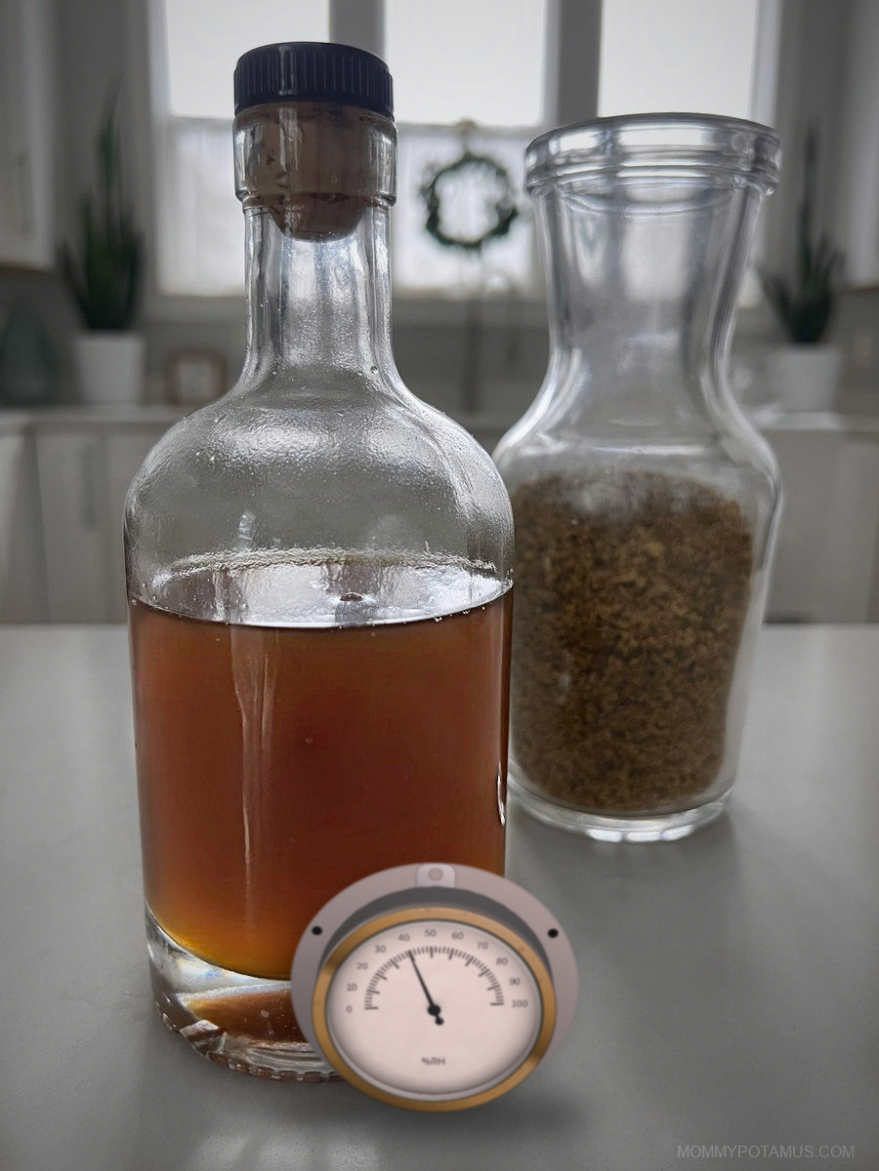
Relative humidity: % 40
